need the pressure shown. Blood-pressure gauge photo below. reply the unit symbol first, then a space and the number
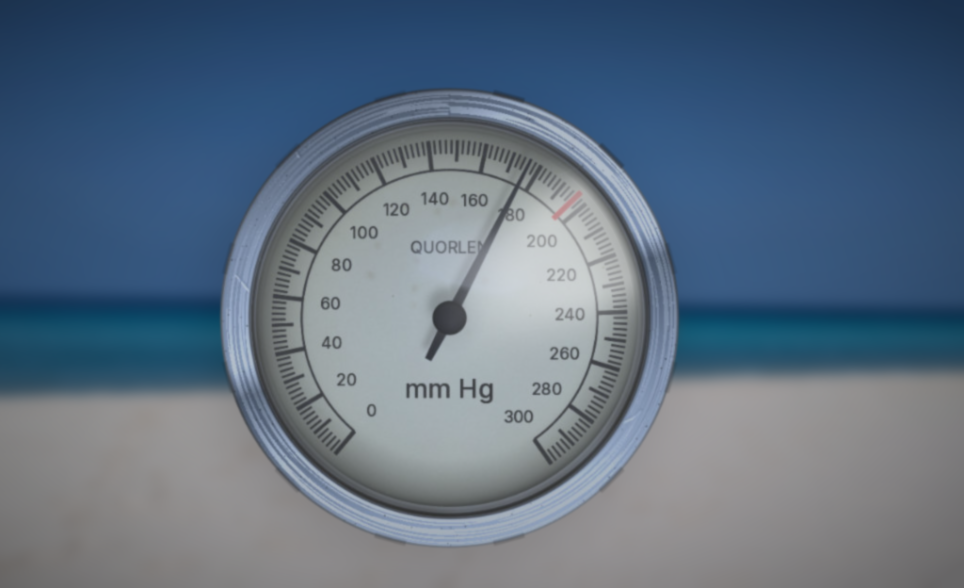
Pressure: mmHg 176
